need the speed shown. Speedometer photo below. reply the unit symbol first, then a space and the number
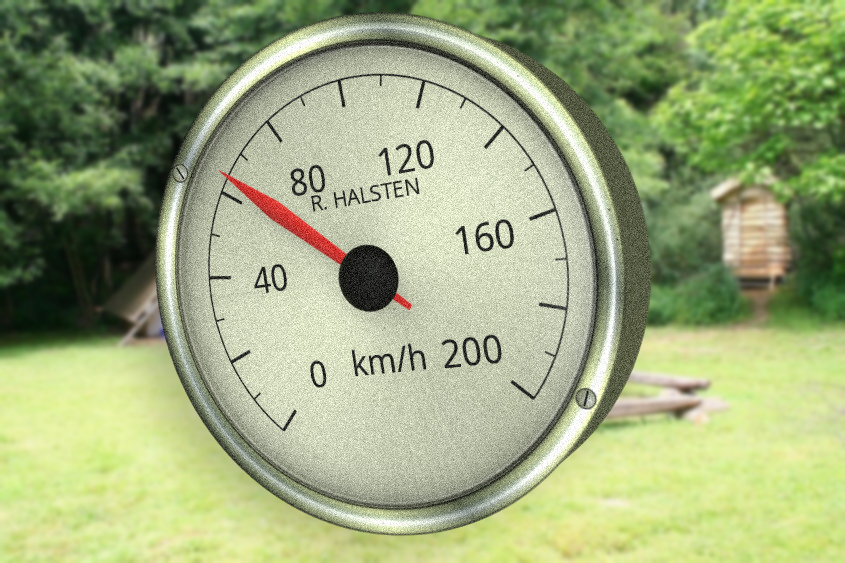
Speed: km/h 65
